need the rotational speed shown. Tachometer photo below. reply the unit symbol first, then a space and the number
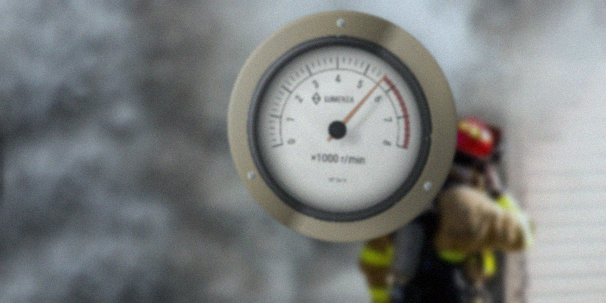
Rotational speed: rpm 5600
